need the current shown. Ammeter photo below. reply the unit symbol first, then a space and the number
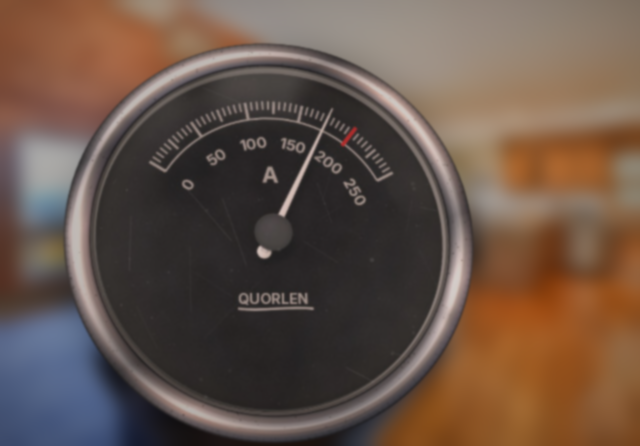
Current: A 175
